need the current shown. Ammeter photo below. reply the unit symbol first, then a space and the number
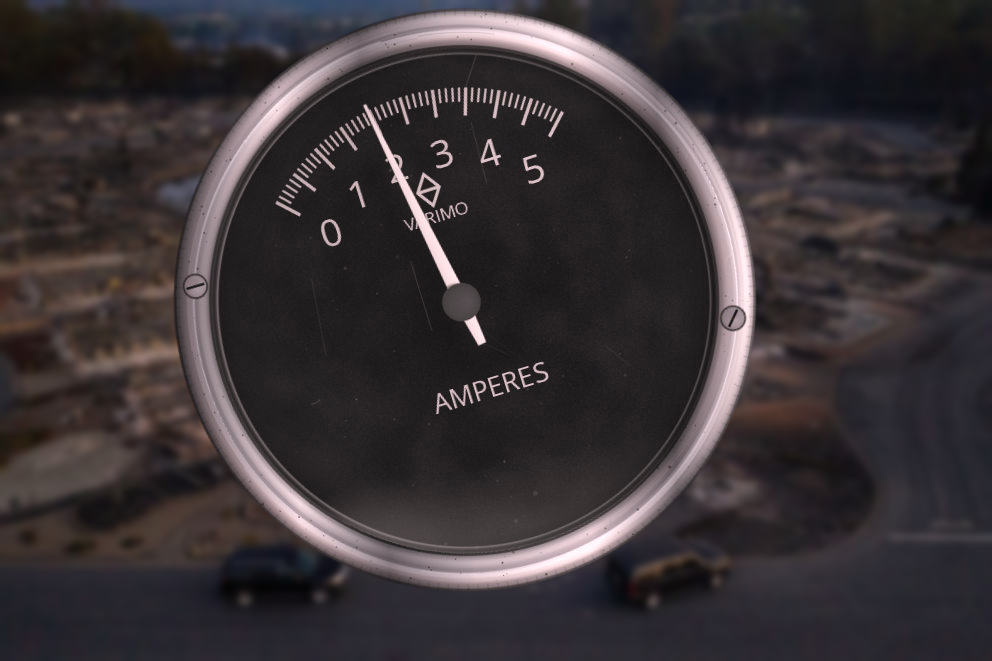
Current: A 2
